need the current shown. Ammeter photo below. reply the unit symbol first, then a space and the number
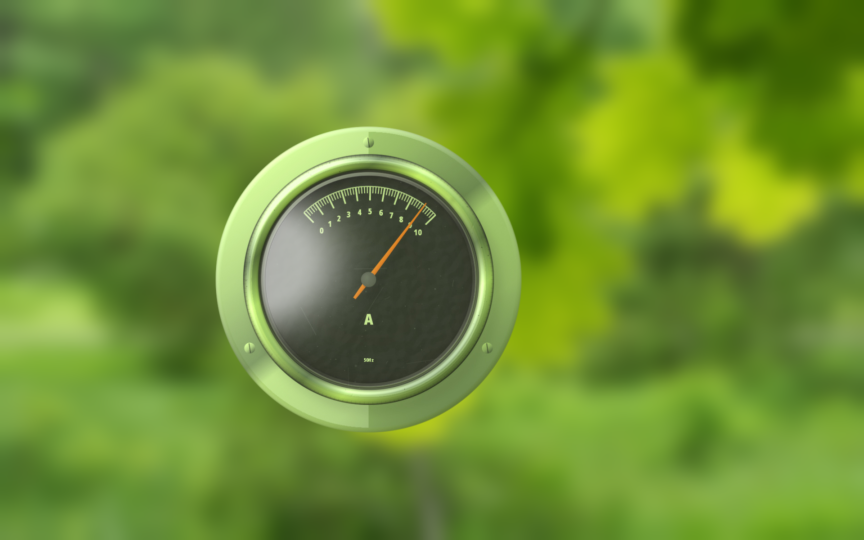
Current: A 9
